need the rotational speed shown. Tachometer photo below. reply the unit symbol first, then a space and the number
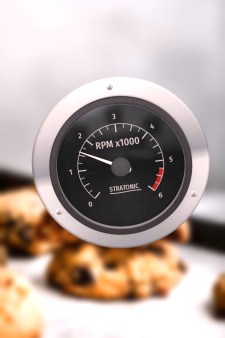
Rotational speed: rpm 1625
